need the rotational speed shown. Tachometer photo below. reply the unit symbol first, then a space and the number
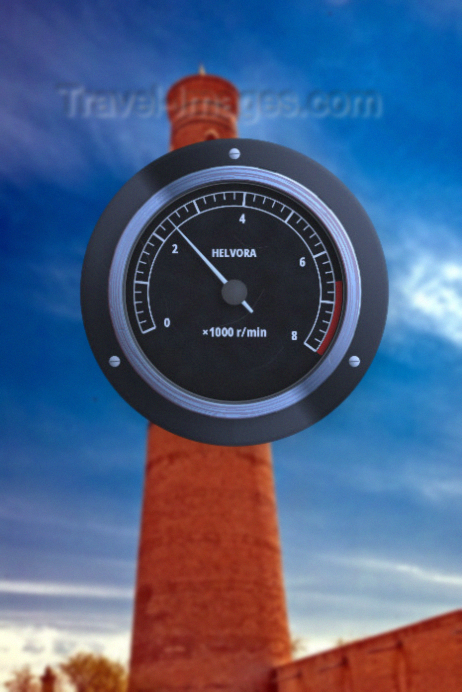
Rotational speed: rpm 2400
